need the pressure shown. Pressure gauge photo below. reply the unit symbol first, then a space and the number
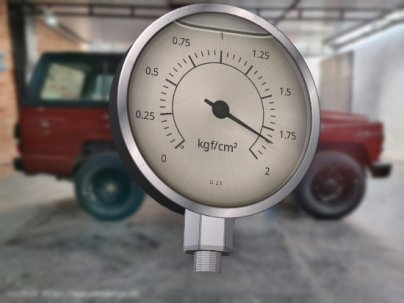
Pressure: kg/cm² 1.85
